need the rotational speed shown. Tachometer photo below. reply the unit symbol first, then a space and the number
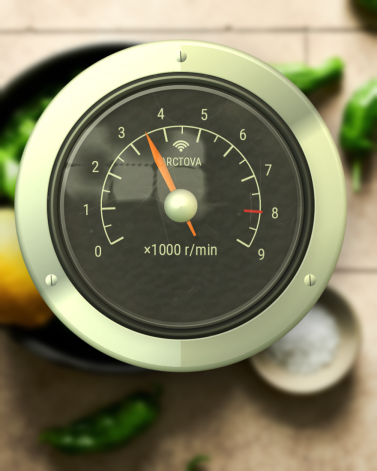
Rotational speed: rpm 3500
